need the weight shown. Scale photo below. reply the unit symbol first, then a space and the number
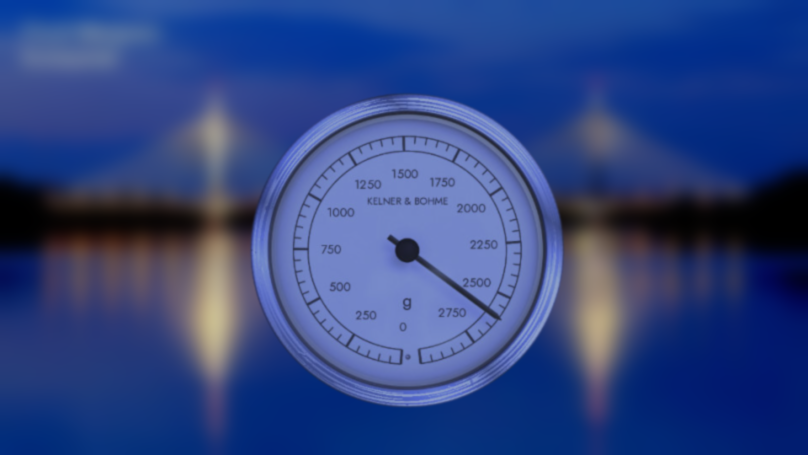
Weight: g 2600
